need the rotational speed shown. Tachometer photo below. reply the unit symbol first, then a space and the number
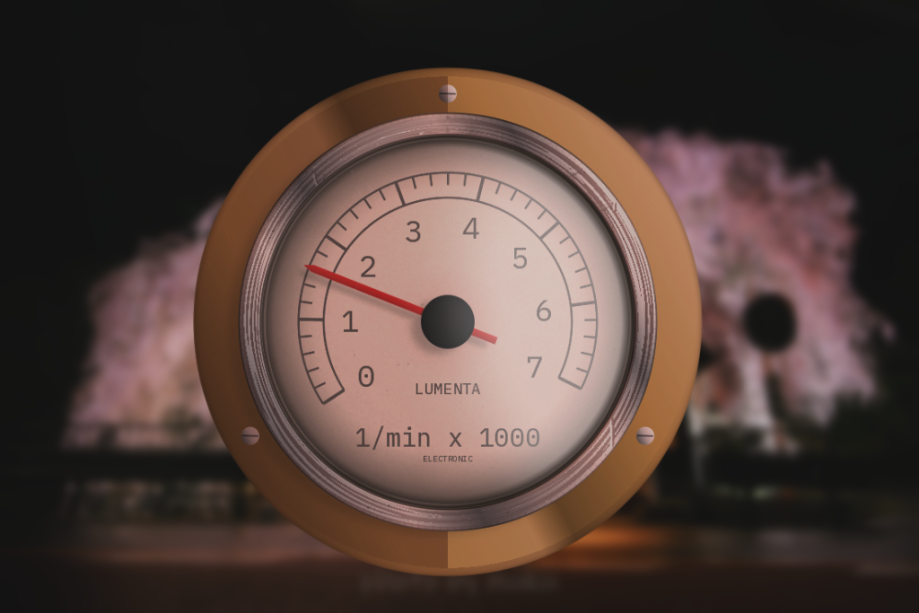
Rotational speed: rpm 1600
